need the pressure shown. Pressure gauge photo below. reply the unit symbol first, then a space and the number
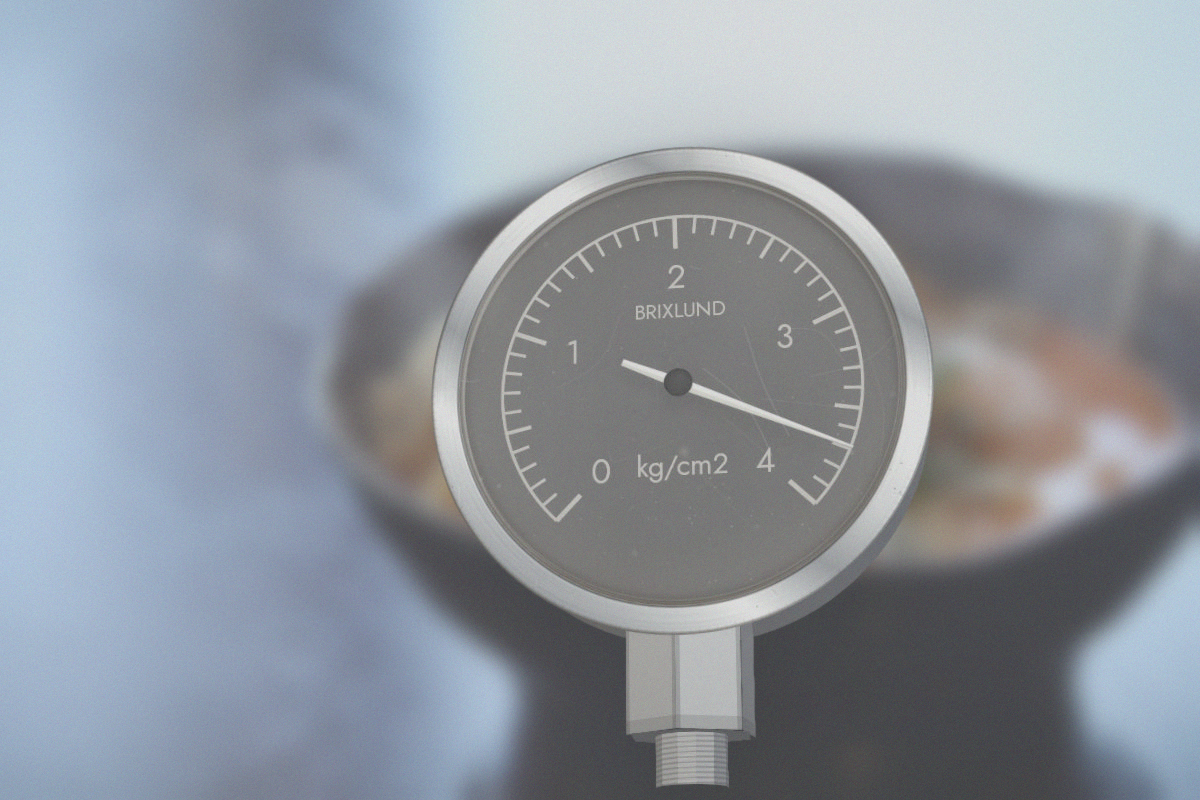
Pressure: kg/cm² 3.7
